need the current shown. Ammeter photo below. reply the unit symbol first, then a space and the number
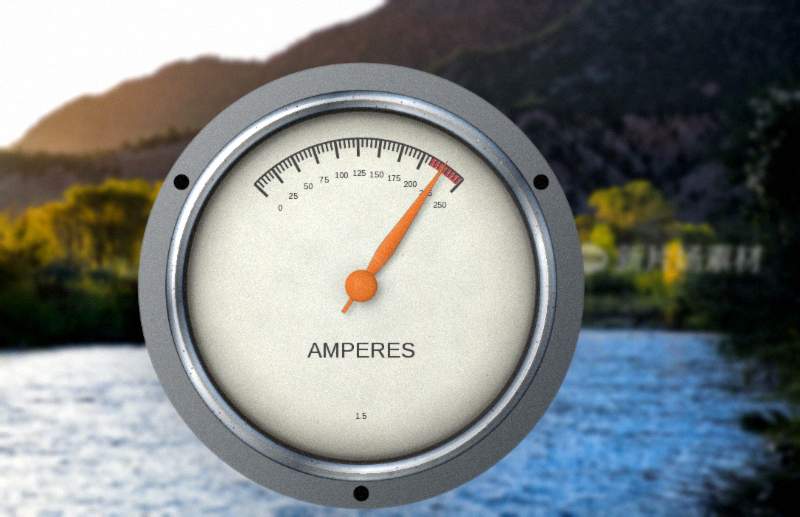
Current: A 225
